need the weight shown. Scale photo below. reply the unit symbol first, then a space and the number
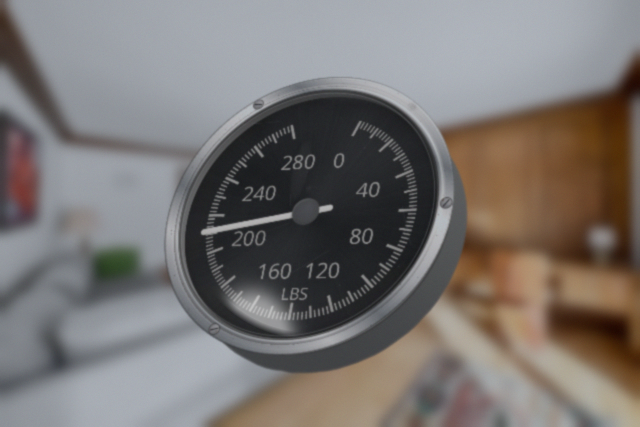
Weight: lb 210
